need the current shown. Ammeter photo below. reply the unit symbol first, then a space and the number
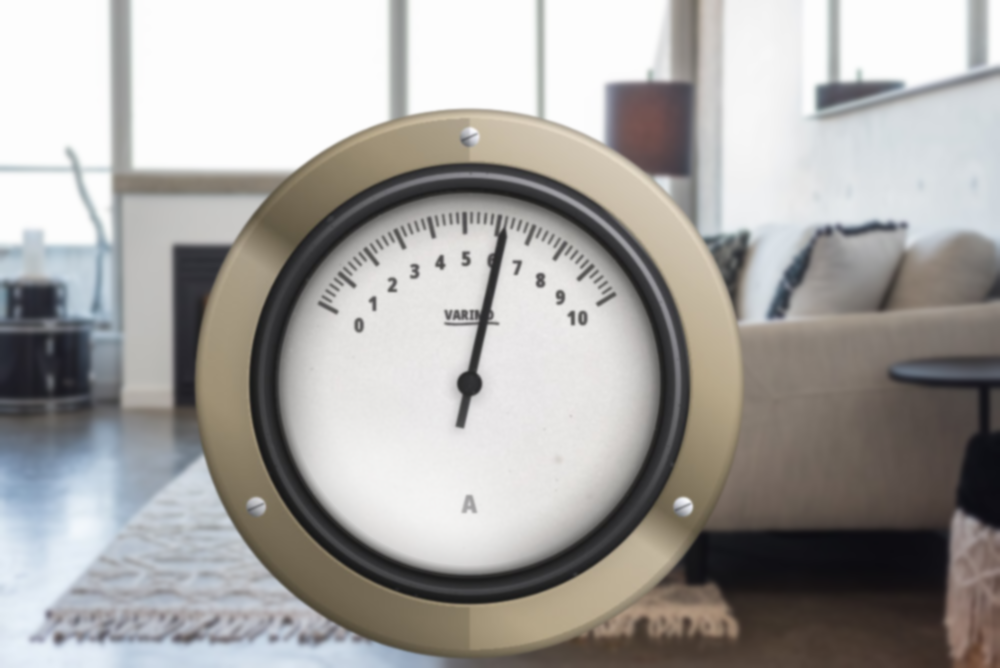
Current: A 6.2
